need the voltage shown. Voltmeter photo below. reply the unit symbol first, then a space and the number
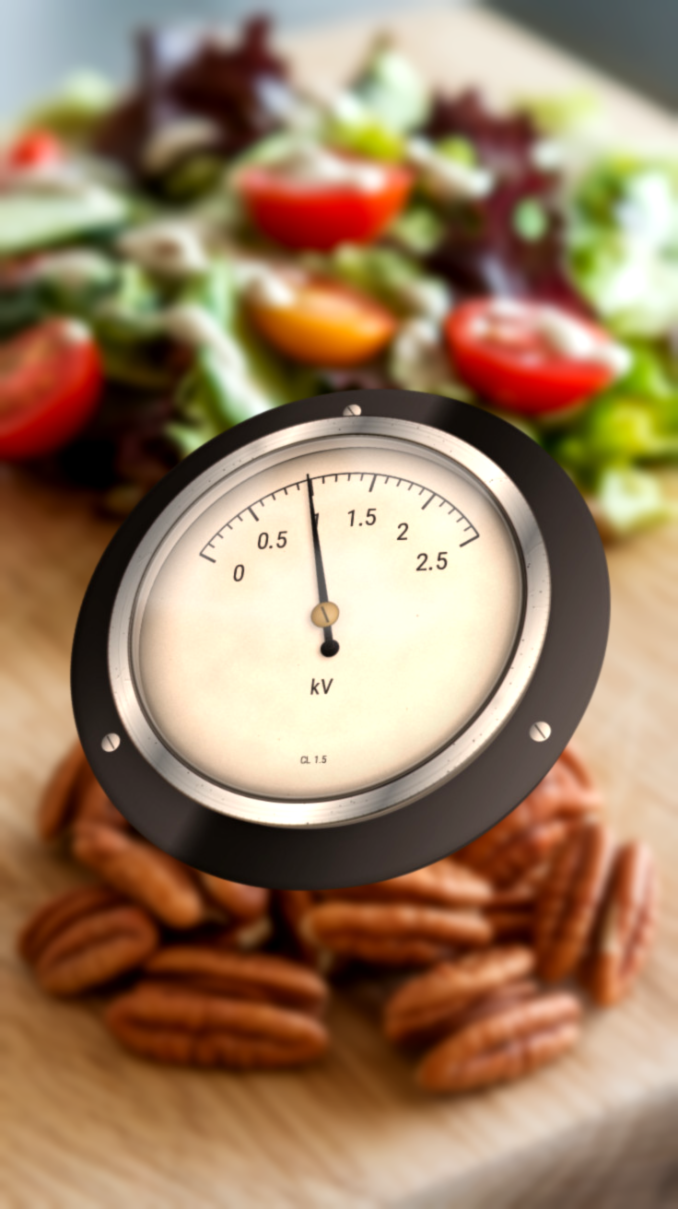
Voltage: kV 1
